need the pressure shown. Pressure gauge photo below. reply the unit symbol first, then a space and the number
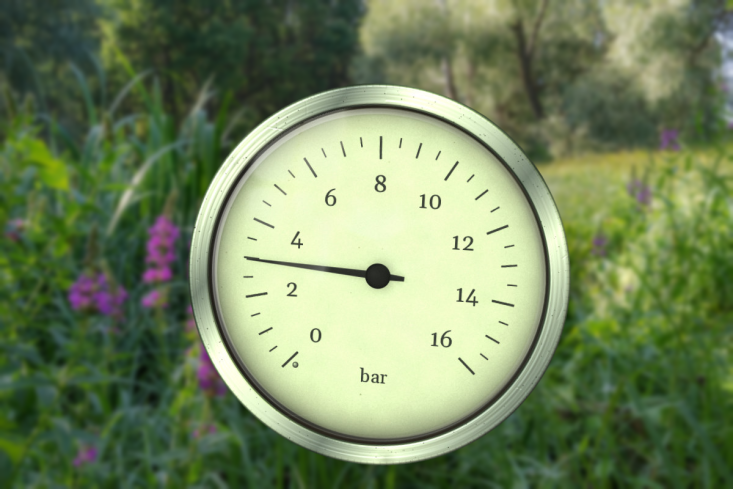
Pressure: bar 3
